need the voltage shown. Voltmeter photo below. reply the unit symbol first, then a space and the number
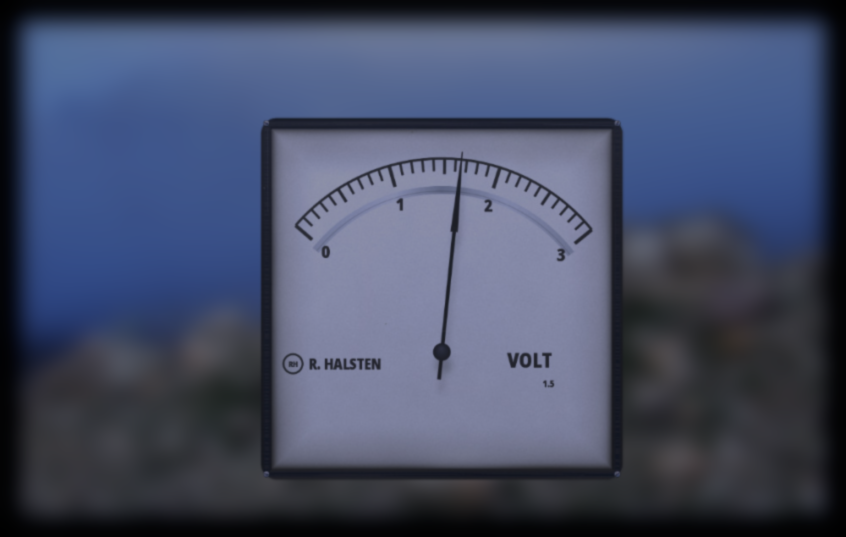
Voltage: V 1.65
